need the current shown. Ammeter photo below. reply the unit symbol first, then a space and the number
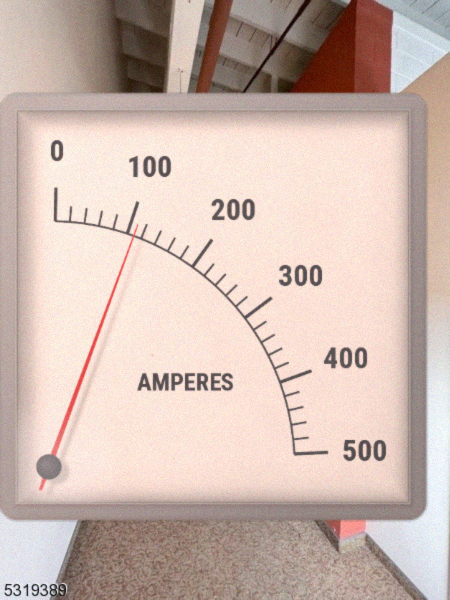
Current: A 110
